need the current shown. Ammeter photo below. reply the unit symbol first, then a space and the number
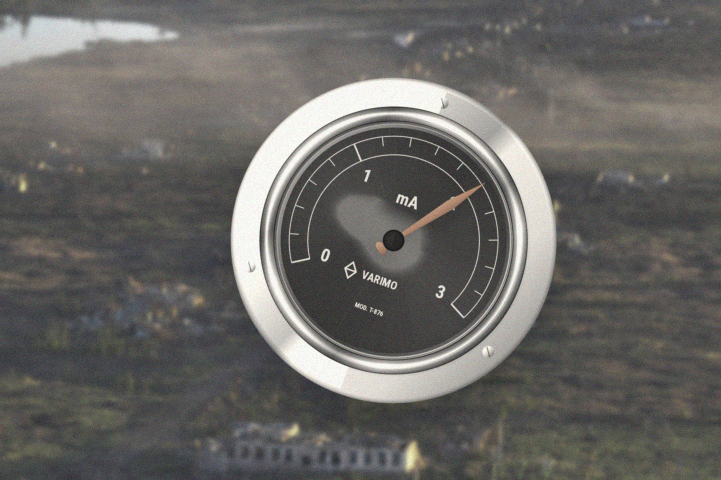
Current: mA 2
